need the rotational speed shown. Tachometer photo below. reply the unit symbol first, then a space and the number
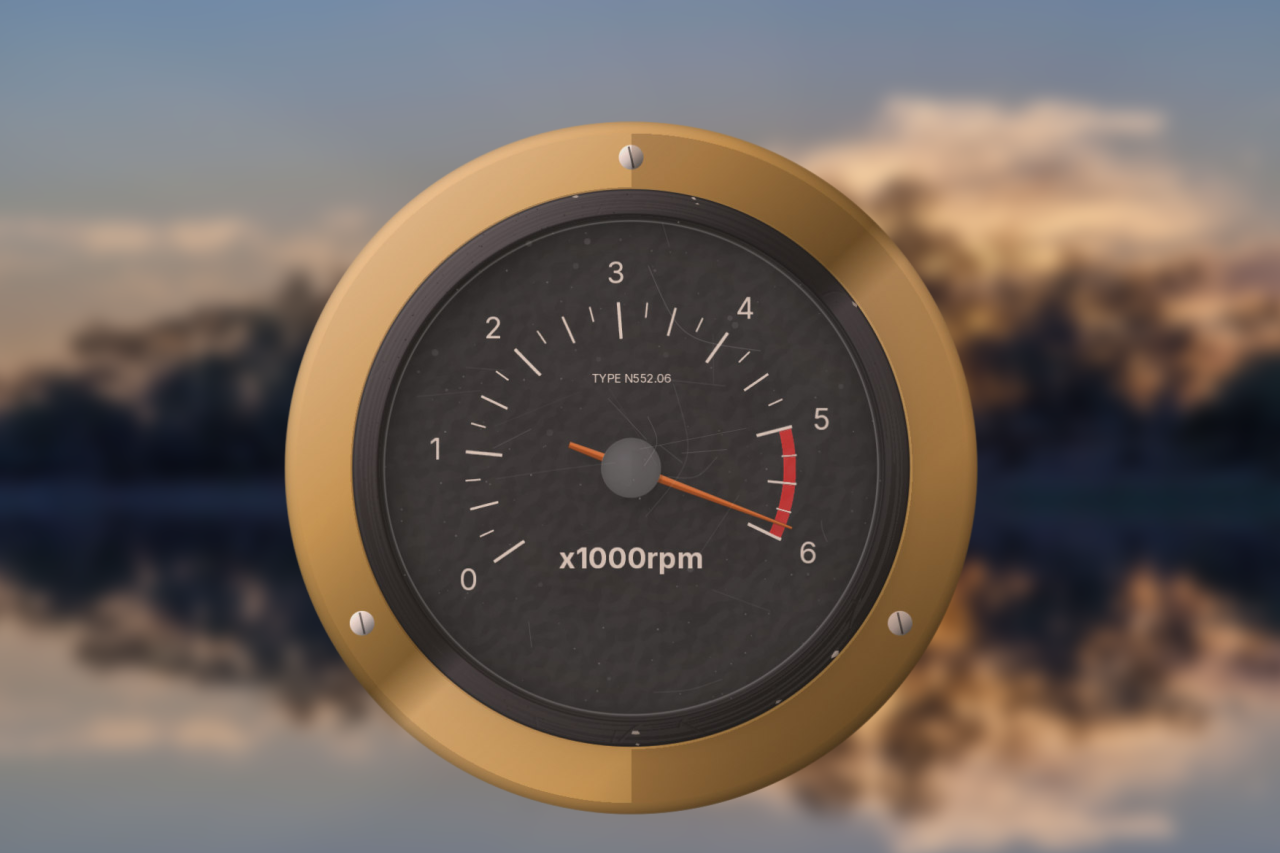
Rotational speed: rpm 5875
